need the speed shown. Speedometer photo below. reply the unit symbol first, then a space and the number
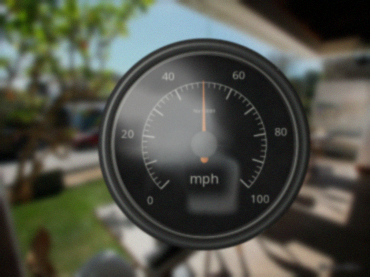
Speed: mph 50
